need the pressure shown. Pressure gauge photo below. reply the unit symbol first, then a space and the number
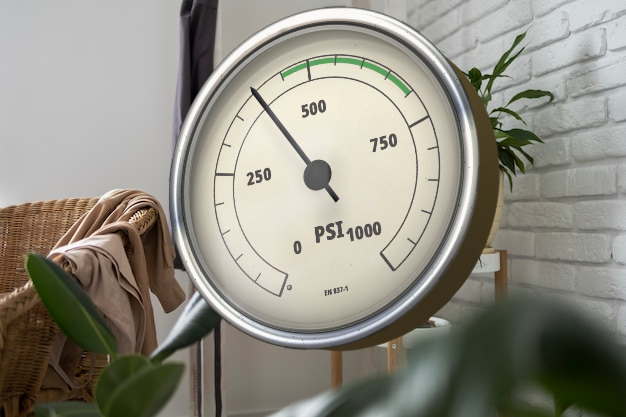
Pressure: psi 400
